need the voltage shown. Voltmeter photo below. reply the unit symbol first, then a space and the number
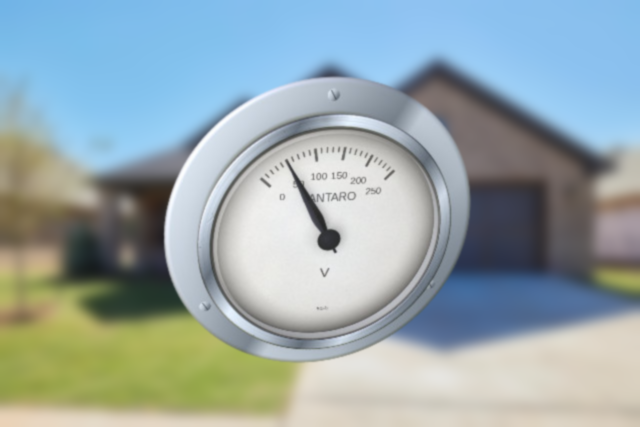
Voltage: V 50
